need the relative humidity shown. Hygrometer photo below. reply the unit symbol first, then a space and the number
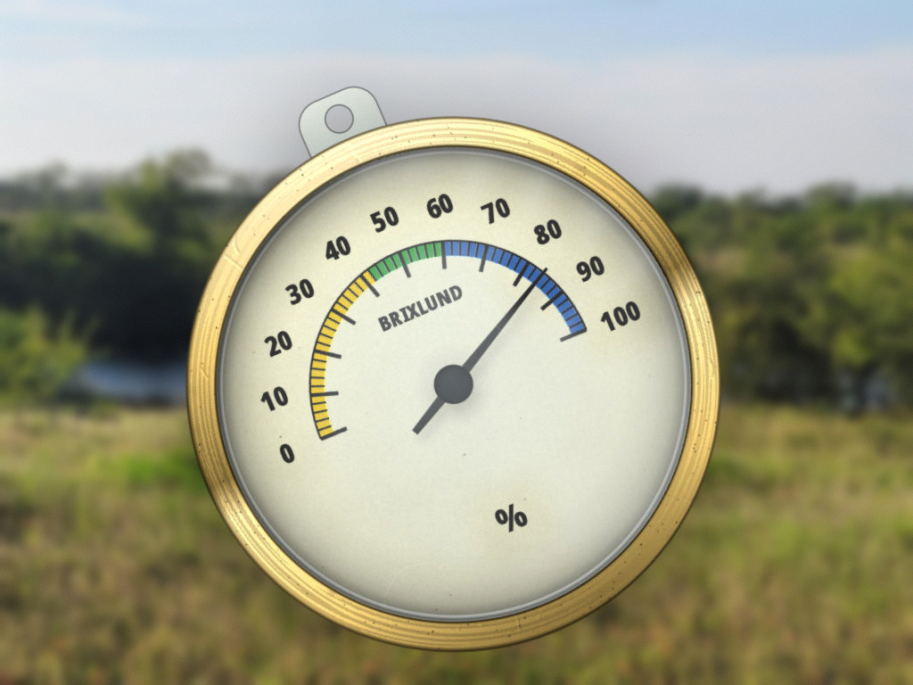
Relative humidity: % 84
